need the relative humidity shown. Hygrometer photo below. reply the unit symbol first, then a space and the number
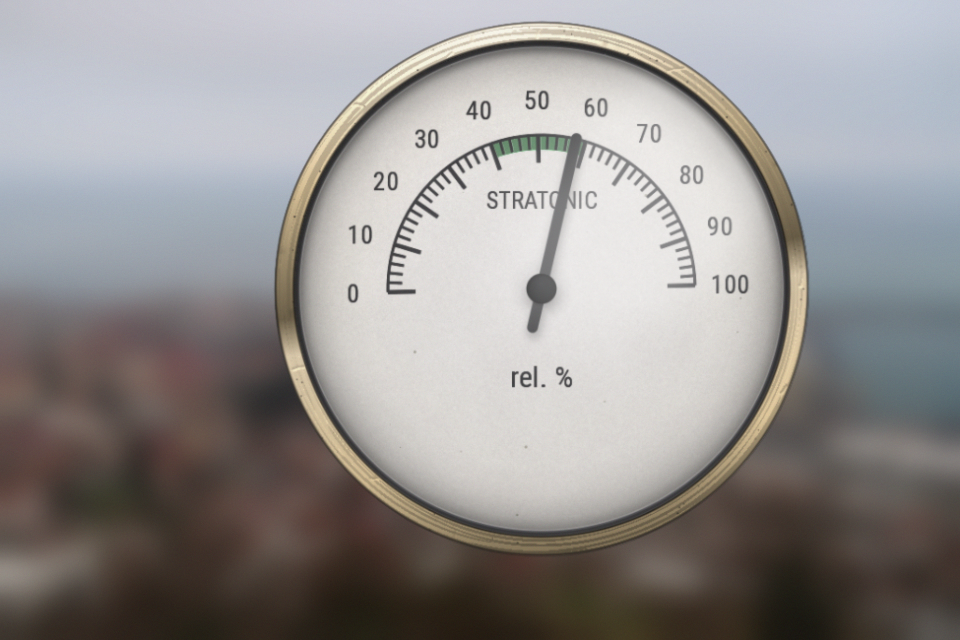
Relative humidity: % 58
